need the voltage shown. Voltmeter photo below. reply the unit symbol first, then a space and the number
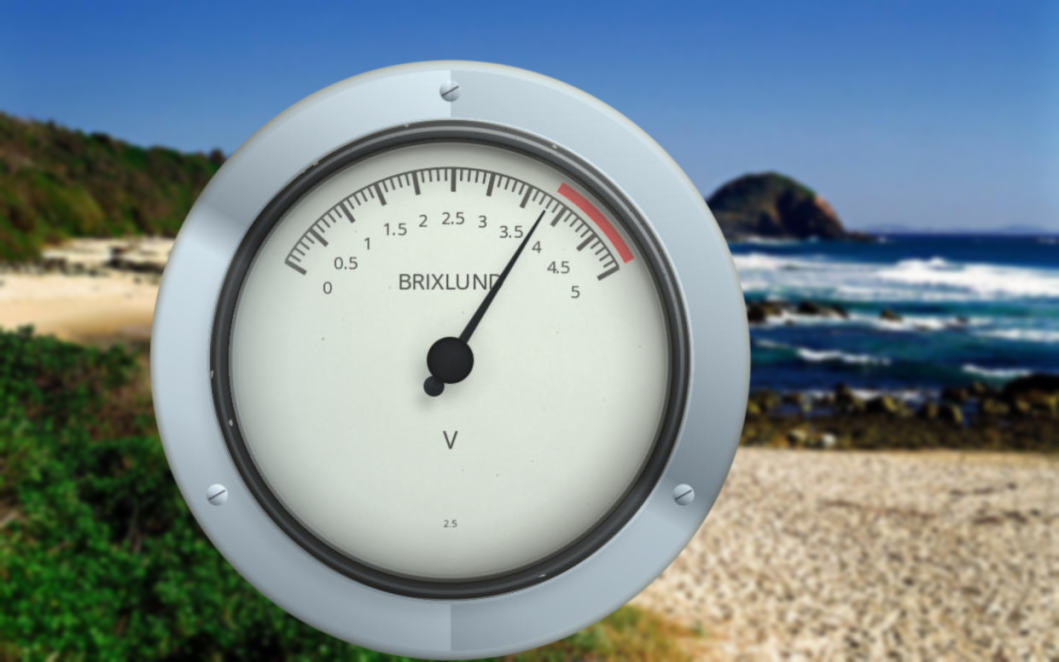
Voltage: V 3.8
